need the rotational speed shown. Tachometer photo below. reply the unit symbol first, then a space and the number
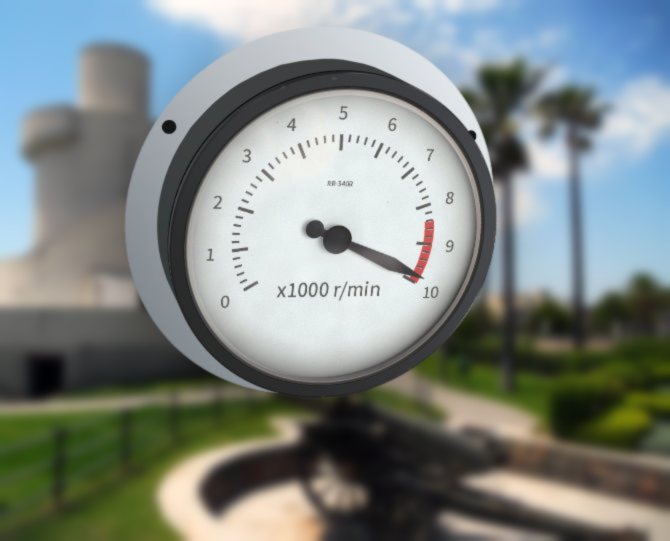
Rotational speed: rpm 9800
